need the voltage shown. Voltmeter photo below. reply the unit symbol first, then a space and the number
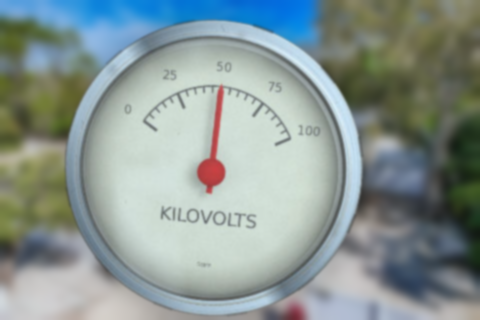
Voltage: kV 50
